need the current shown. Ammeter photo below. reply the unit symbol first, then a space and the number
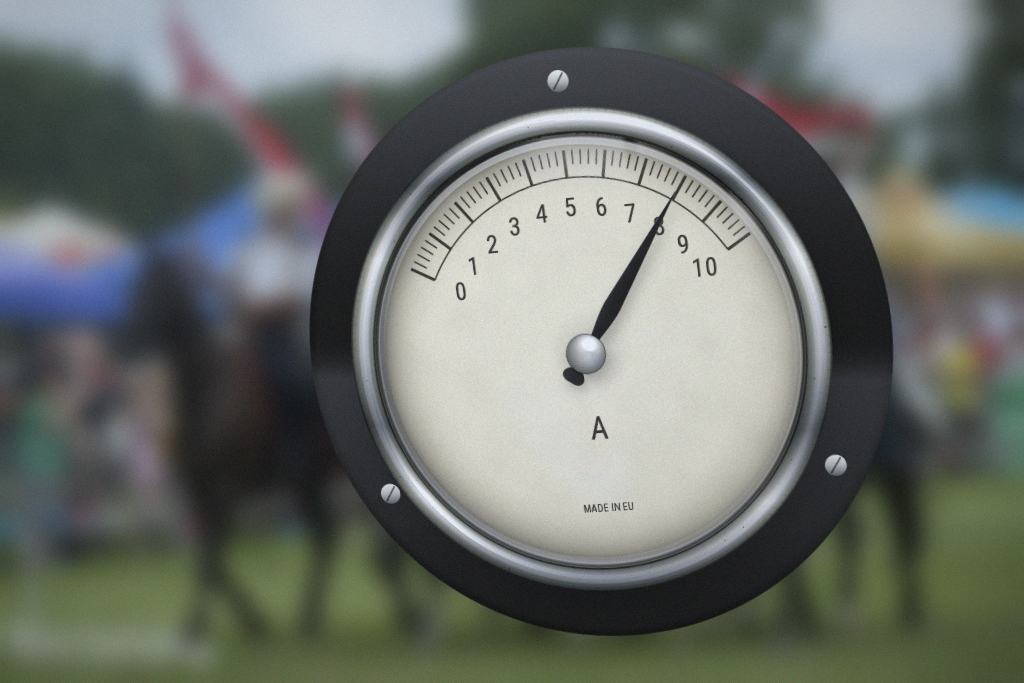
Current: A 8
